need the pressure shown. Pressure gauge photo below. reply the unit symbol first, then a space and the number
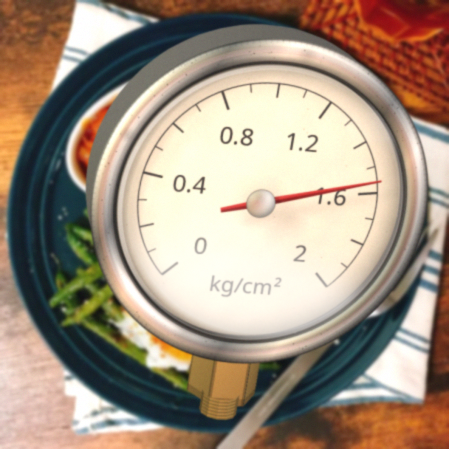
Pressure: kg/cm² 1.55
